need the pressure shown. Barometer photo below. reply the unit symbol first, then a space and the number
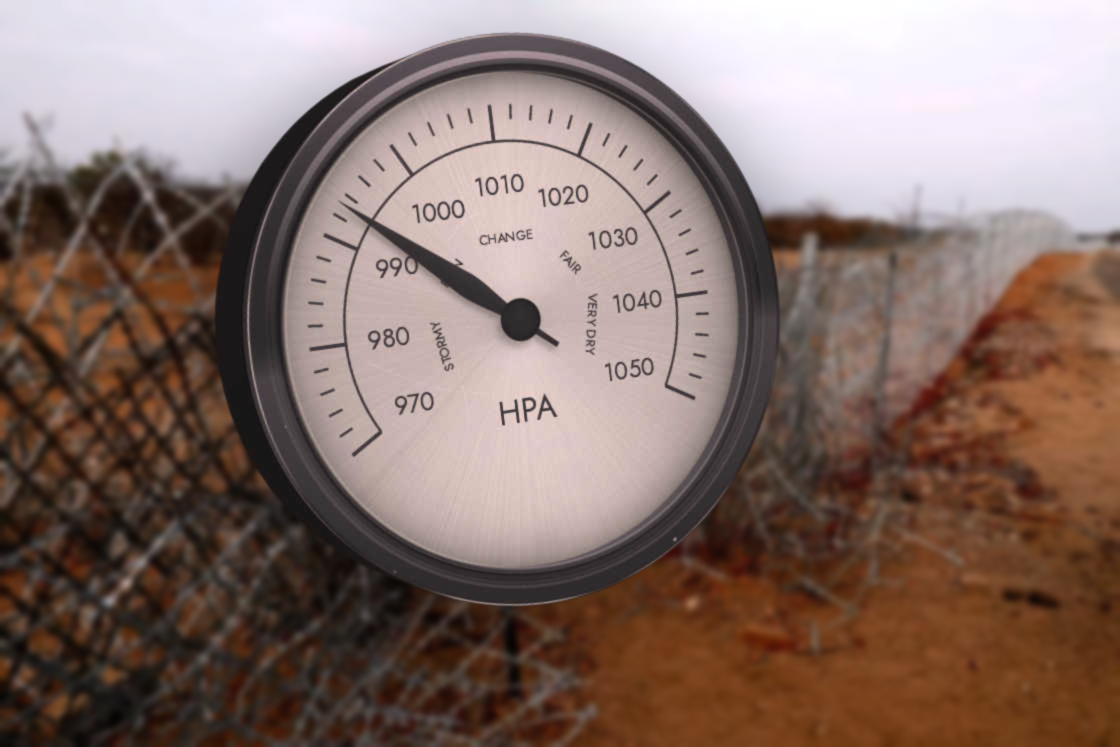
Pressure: hPa 993
